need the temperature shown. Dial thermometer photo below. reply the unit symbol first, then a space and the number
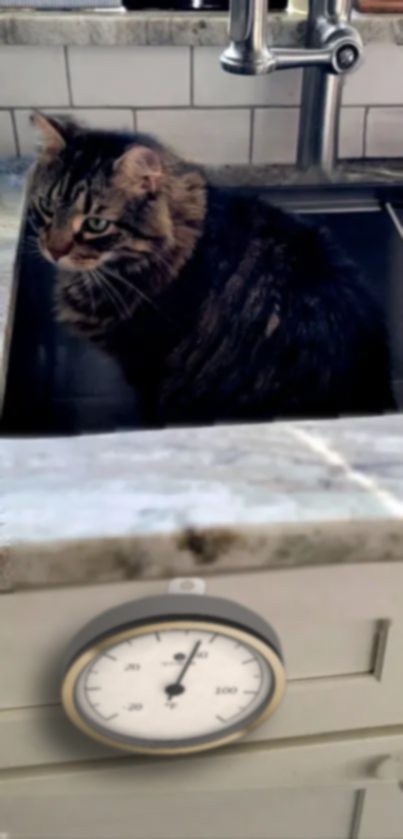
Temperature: °F 55
